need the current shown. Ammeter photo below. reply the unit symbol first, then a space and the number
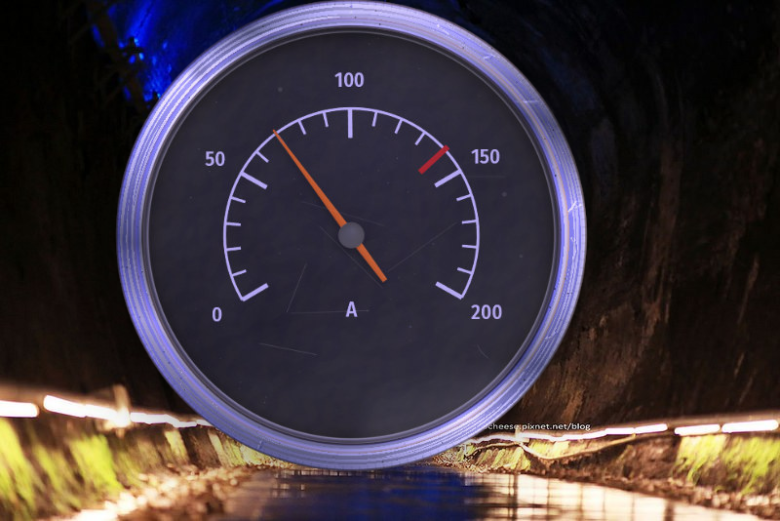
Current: A 70
